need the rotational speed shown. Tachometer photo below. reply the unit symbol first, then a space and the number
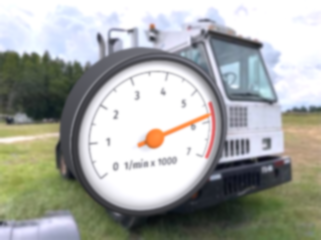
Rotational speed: rpm 5750
